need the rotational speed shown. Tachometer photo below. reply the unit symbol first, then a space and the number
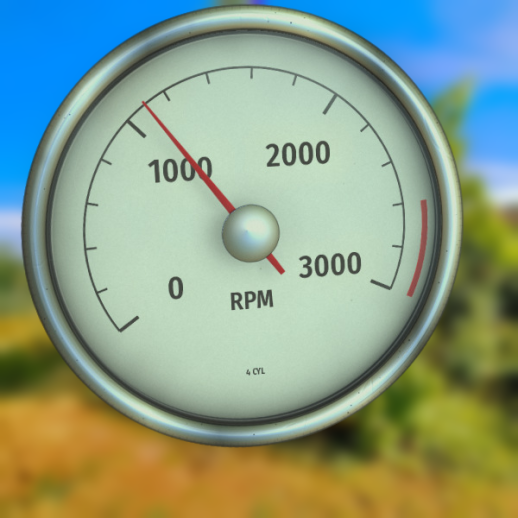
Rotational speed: rpm 1100
